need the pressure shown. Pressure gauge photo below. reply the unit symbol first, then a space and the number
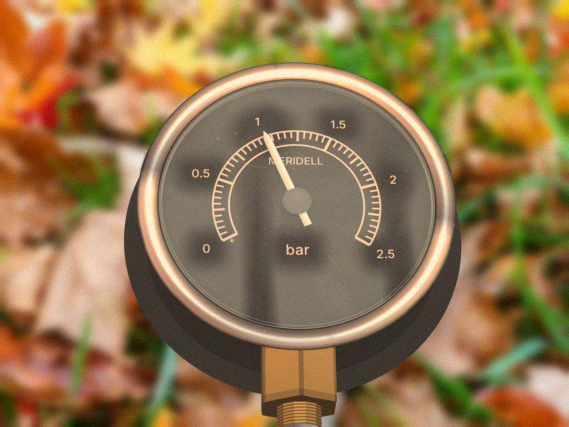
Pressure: bar 1
